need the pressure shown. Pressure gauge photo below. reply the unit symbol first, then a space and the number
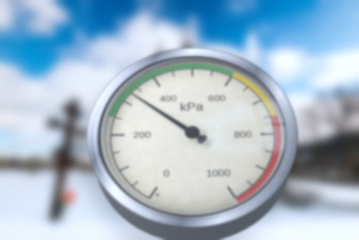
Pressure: kPa 325
